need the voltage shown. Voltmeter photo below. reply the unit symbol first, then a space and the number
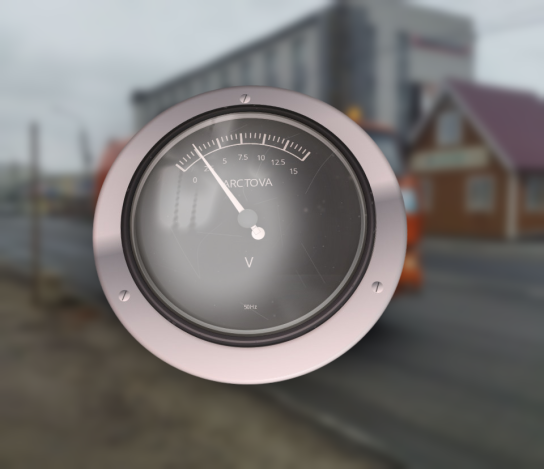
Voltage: V 2.5
